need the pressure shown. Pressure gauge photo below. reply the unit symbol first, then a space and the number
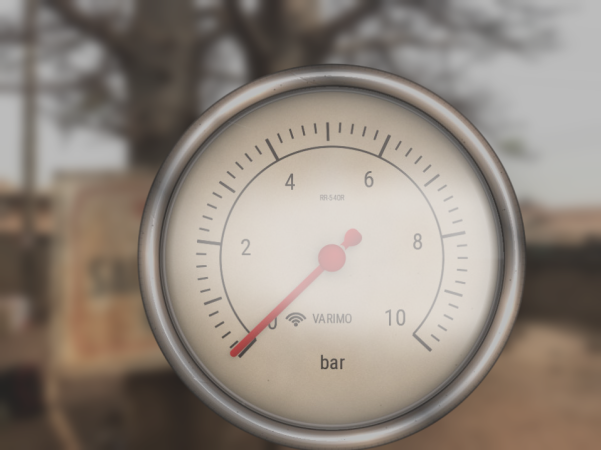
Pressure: bar 0.1
